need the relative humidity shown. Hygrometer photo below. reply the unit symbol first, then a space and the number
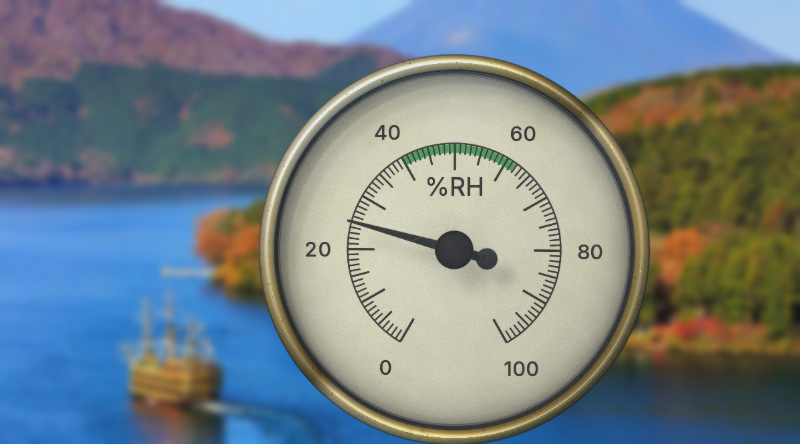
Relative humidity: % 25
